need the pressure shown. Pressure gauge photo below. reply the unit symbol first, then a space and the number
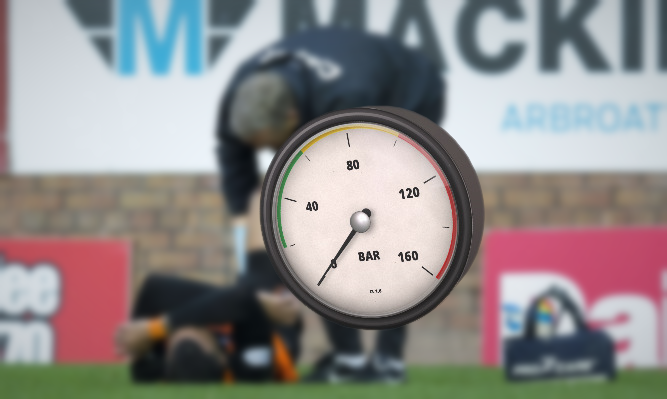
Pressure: bar 0
